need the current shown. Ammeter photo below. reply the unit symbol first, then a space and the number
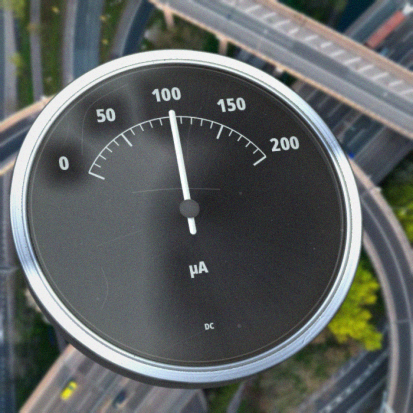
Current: µA 100
